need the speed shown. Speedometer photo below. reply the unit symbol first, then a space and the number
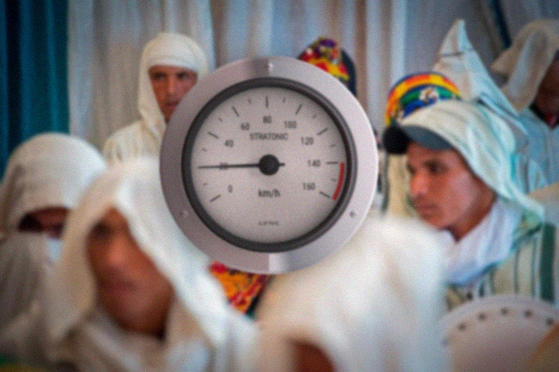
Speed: km/h 20
